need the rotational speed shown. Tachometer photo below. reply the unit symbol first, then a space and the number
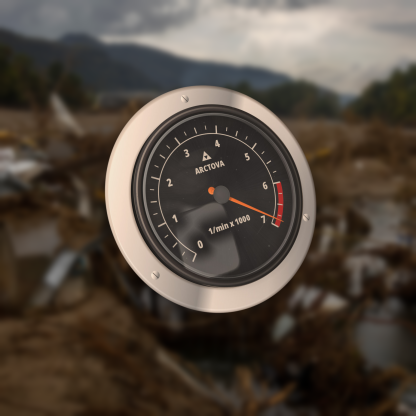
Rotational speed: rpm 6875
